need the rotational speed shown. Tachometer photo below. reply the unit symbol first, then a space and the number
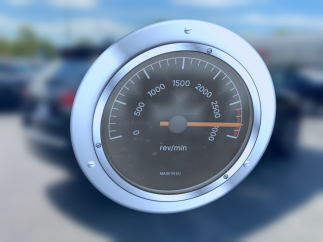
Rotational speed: rpm 2800
